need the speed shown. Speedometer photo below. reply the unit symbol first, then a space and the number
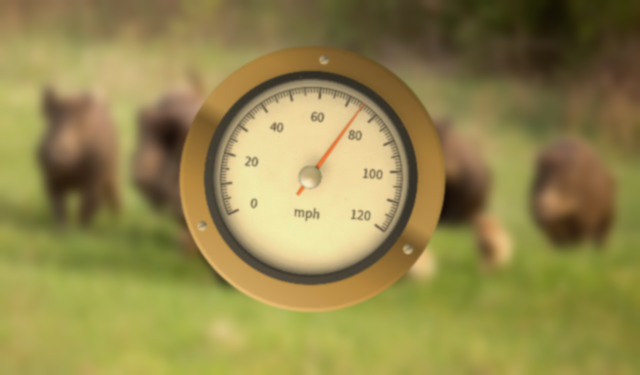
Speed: mph 75
